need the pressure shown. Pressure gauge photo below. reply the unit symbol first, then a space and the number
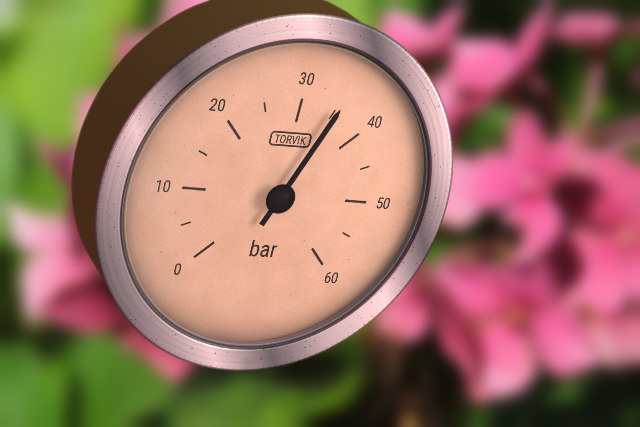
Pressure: bar 35
